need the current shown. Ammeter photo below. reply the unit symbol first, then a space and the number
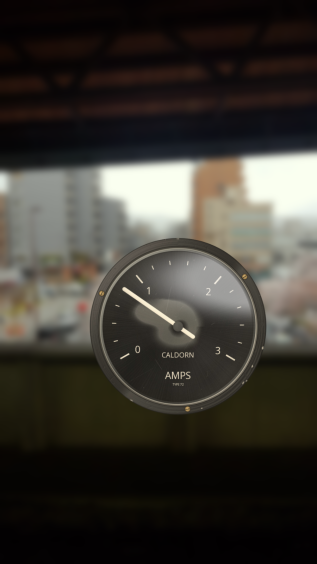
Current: A 0.8
